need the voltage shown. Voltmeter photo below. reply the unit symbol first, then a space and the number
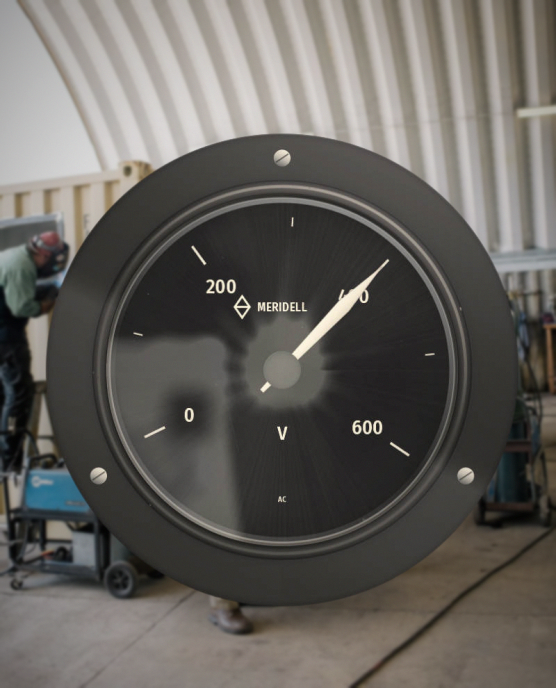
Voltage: V 400
